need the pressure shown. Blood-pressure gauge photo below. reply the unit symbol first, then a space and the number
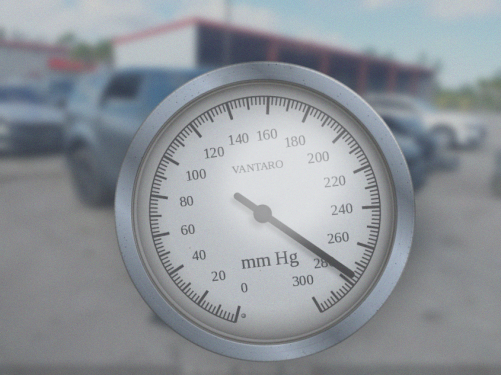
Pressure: mmHg 276
